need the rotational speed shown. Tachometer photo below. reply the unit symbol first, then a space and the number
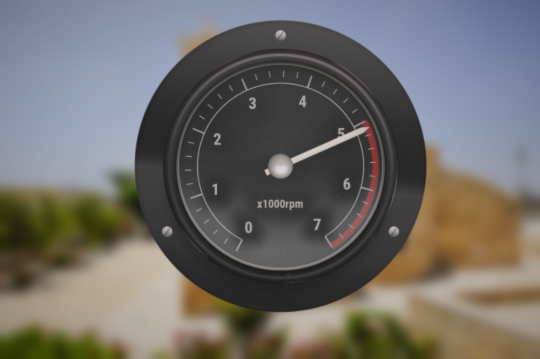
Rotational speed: rpm 5100
